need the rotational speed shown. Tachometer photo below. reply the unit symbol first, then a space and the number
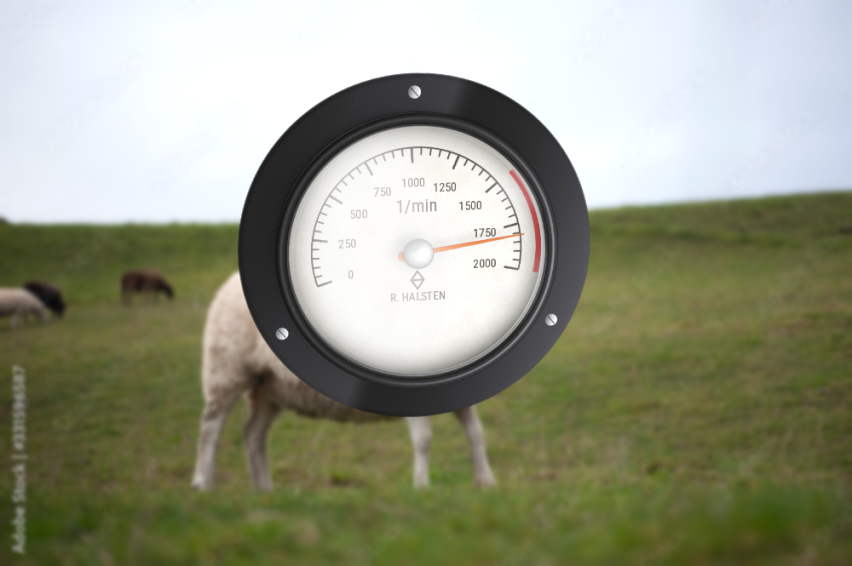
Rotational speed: rpm 1800
